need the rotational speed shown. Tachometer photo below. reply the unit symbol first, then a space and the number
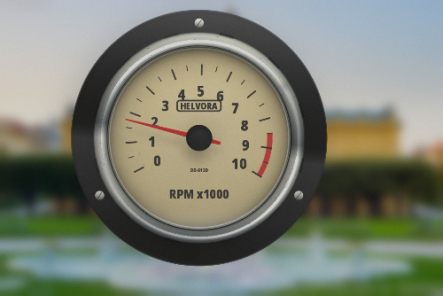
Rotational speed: rpm 1750
